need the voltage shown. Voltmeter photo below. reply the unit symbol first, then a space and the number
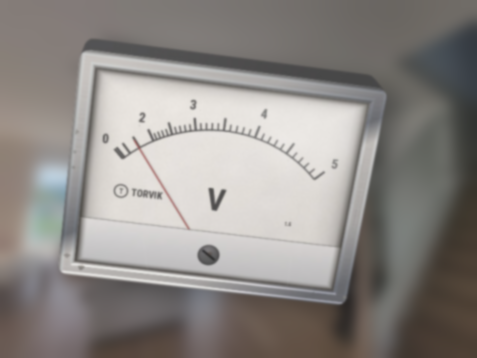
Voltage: V 1.5
